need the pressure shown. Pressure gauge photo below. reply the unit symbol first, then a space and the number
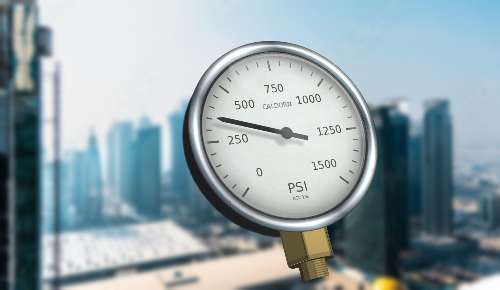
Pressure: psi 350
